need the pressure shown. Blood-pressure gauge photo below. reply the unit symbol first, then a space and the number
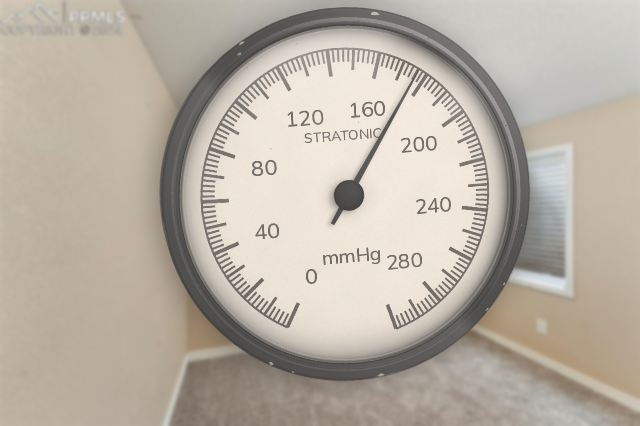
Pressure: mmHg 176
